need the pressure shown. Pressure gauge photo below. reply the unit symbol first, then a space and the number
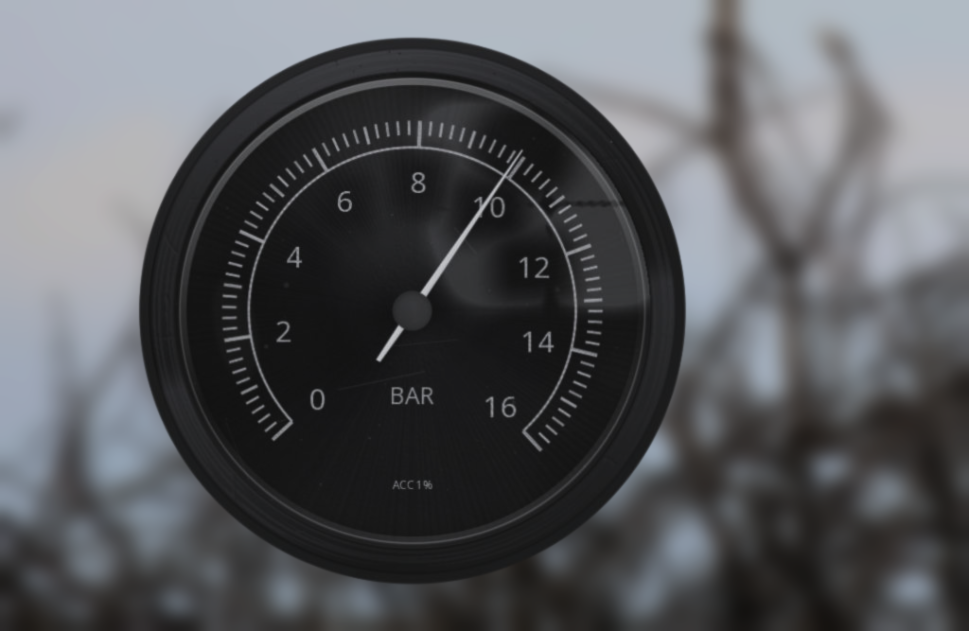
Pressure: bar 9.9
